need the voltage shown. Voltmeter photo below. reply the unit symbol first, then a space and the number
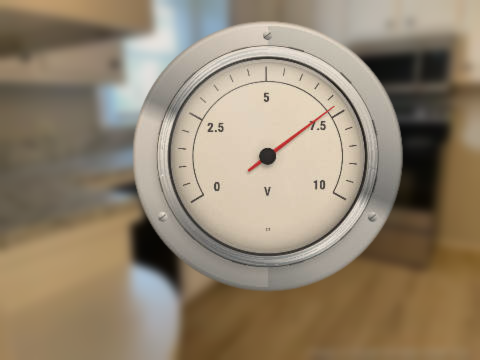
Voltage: V 7.25
